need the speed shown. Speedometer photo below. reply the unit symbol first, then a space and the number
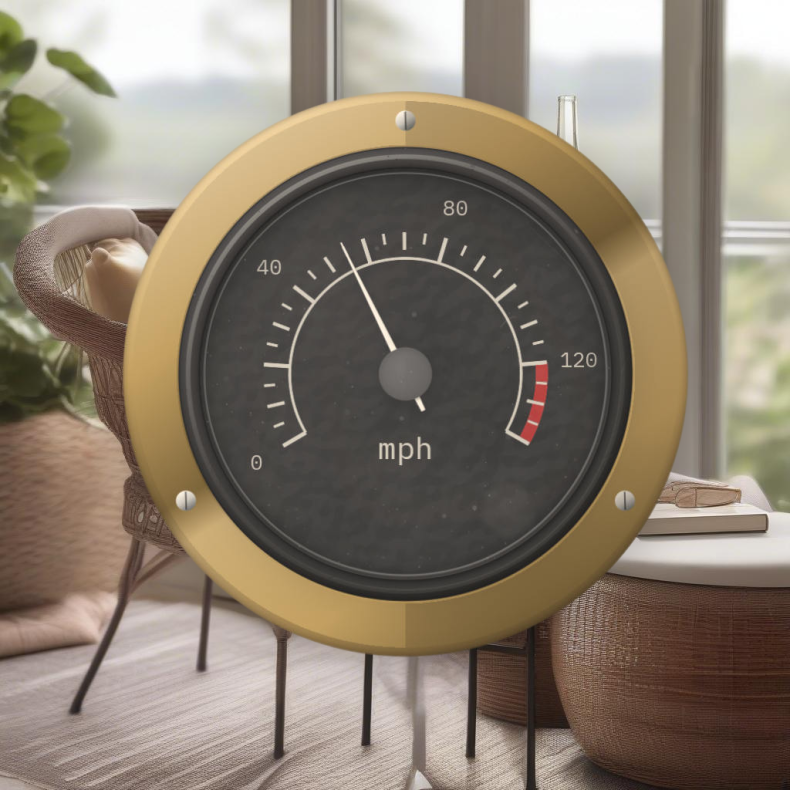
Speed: mph 55
